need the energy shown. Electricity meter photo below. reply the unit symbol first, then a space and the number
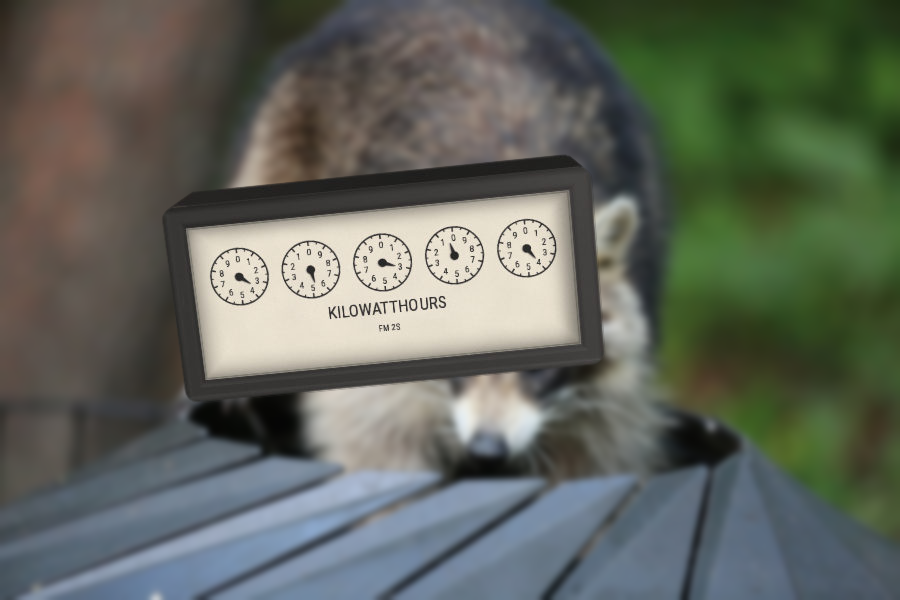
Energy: kWh 35304
